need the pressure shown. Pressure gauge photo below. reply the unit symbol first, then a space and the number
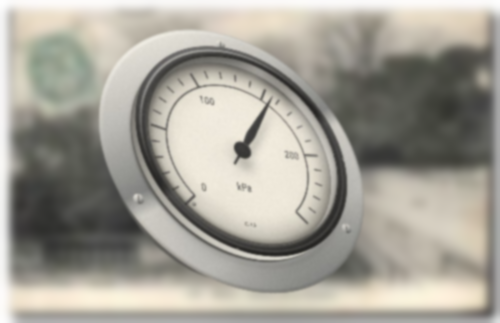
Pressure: kPa 155
